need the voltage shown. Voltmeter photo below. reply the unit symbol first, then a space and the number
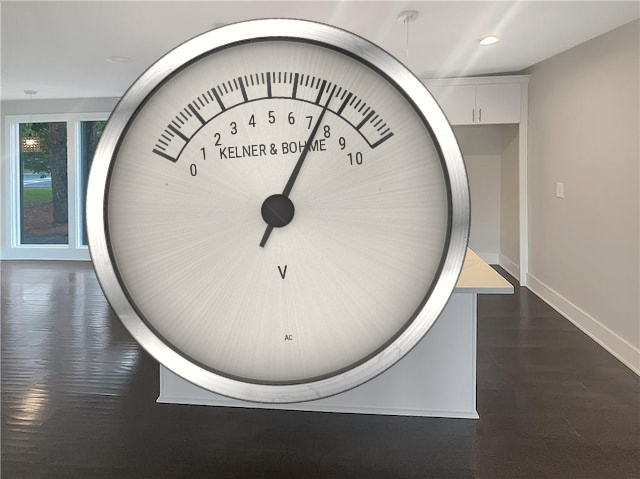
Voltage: V 7.4
